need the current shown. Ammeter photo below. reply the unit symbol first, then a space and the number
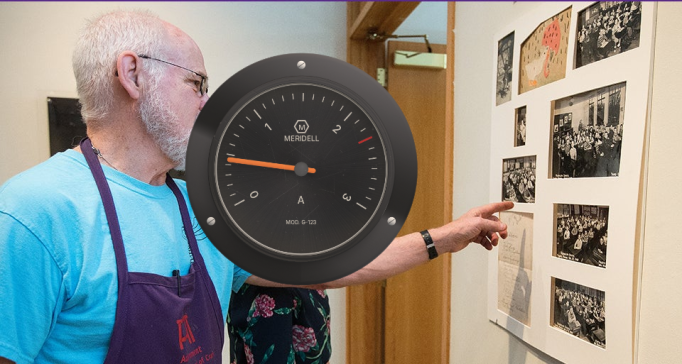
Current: A 0.45
